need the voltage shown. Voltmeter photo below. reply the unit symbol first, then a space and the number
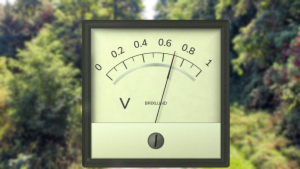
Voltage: V 0.7
